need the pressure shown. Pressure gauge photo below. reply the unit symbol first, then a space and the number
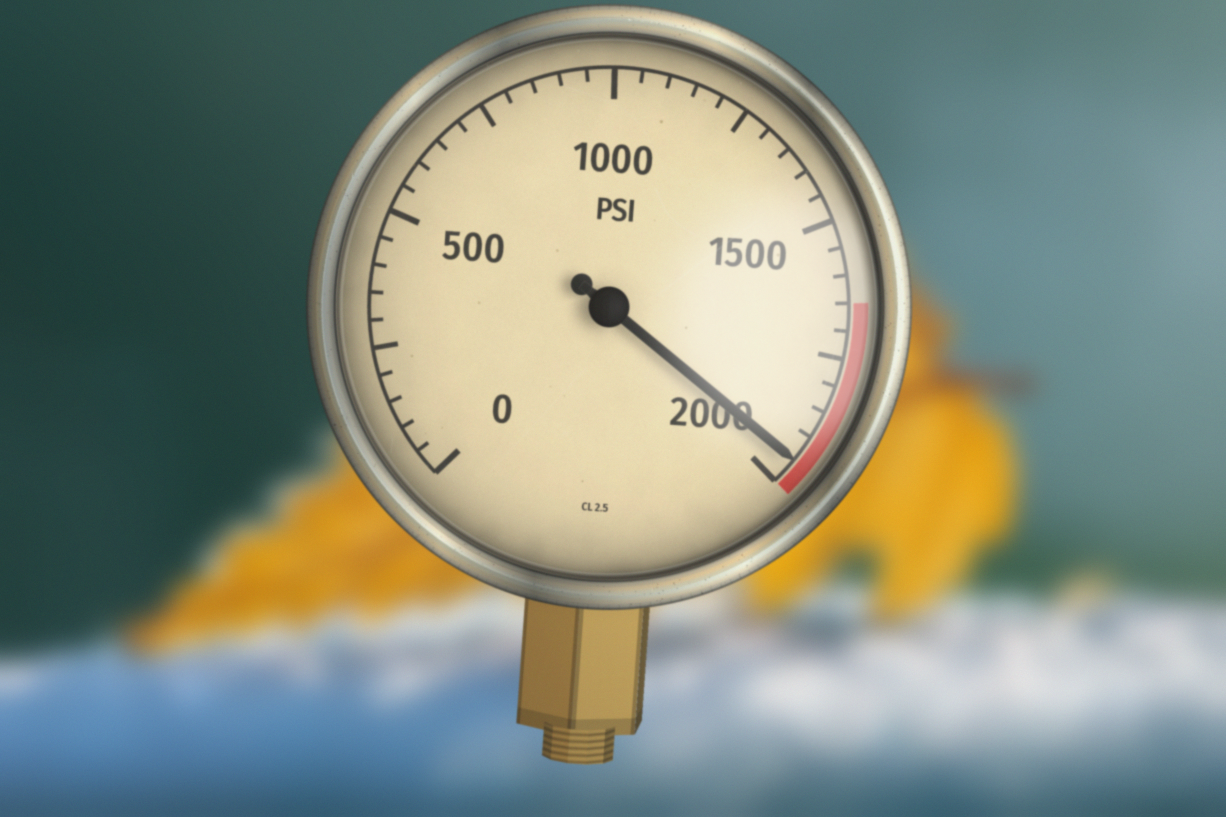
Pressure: psi 1950
